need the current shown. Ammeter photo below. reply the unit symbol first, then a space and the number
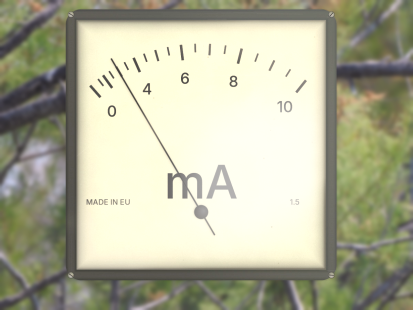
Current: mA 3
